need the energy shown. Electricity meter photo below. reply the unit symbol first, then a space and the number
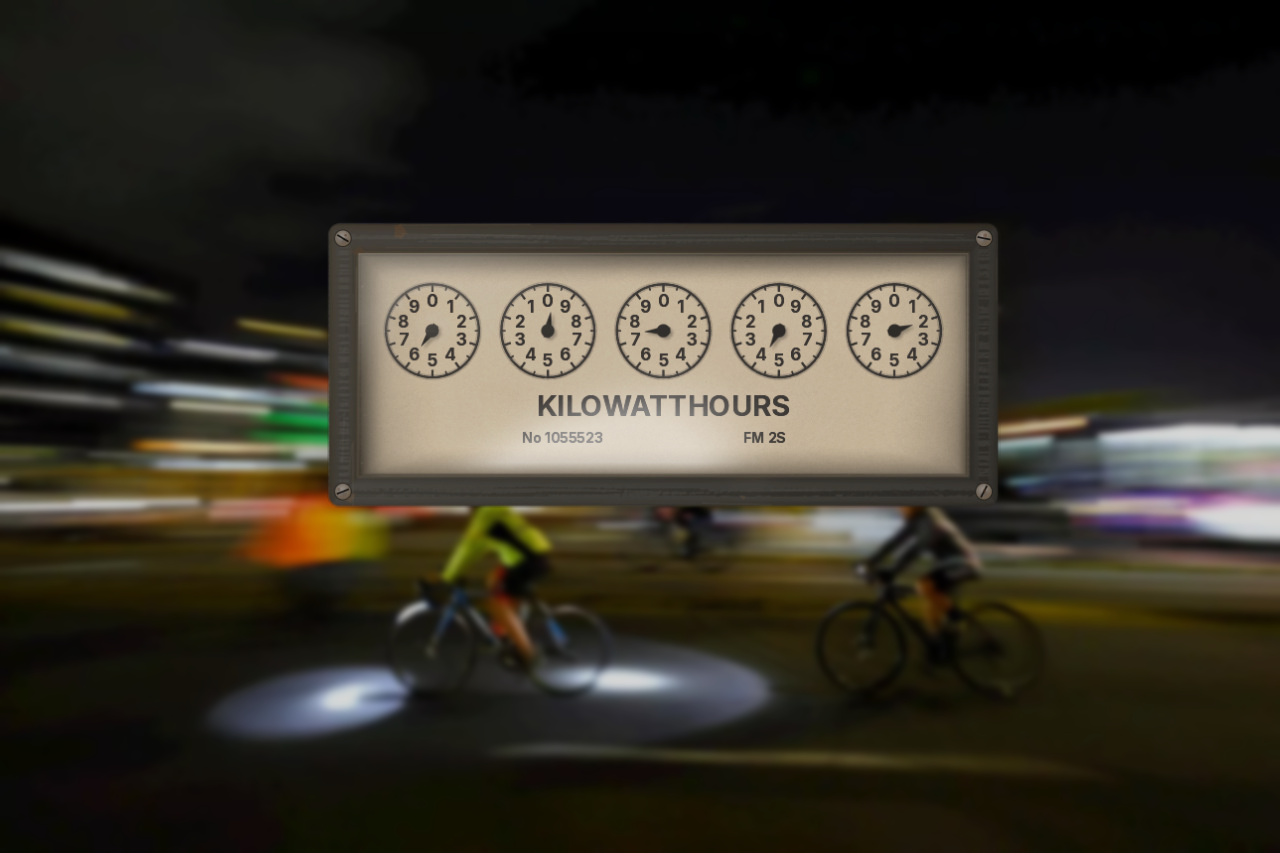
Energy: kWh 59742
